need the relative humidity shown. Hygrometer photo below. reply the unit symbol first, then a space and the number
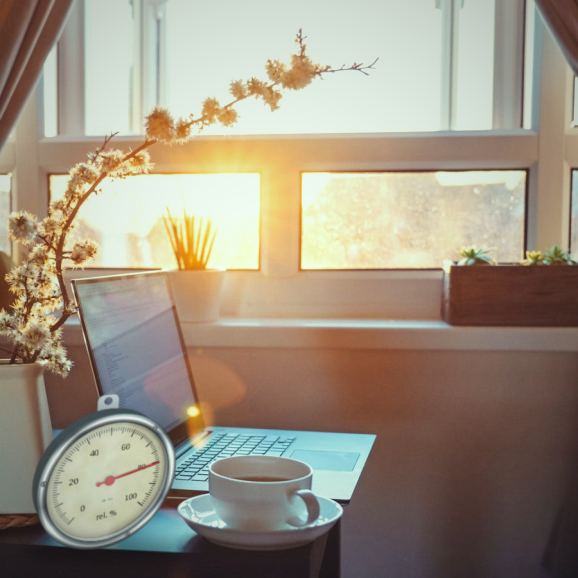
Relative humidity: % 80
